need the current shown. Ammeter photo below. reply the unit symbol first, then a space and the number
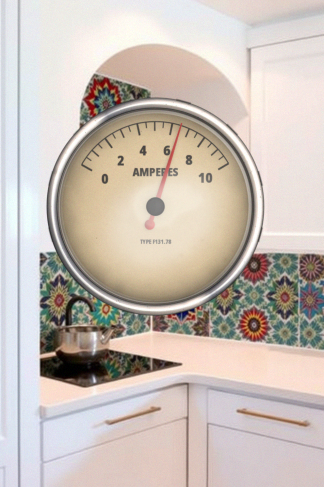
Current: A 6.5
